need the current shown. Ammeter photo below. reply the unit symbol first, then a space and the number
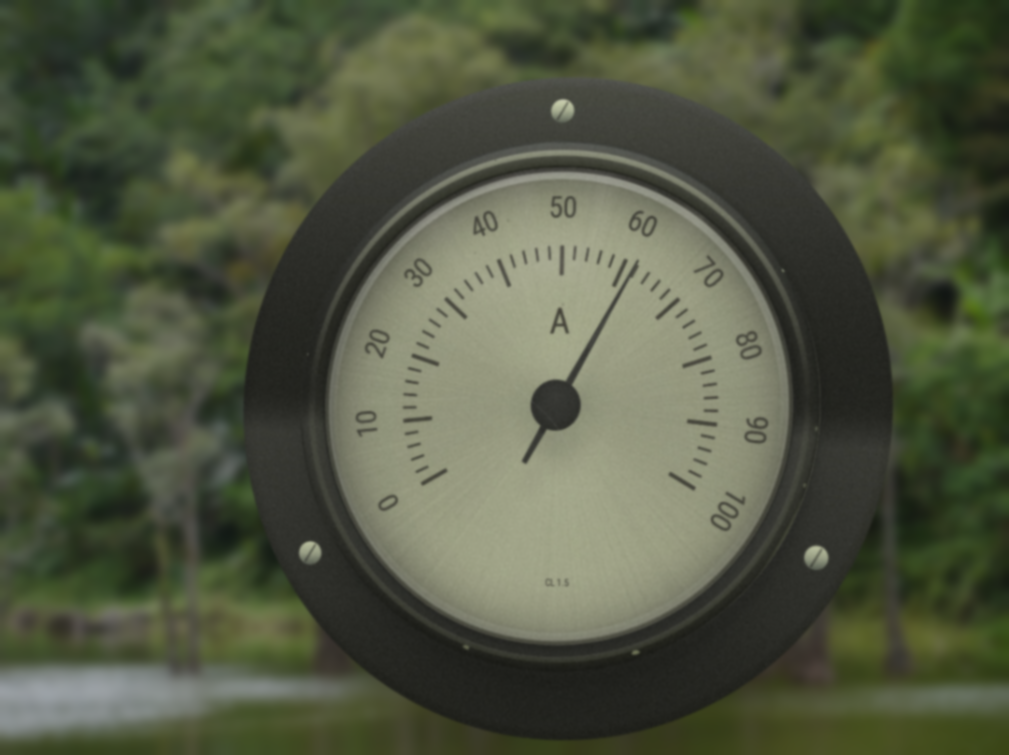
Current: A 62
